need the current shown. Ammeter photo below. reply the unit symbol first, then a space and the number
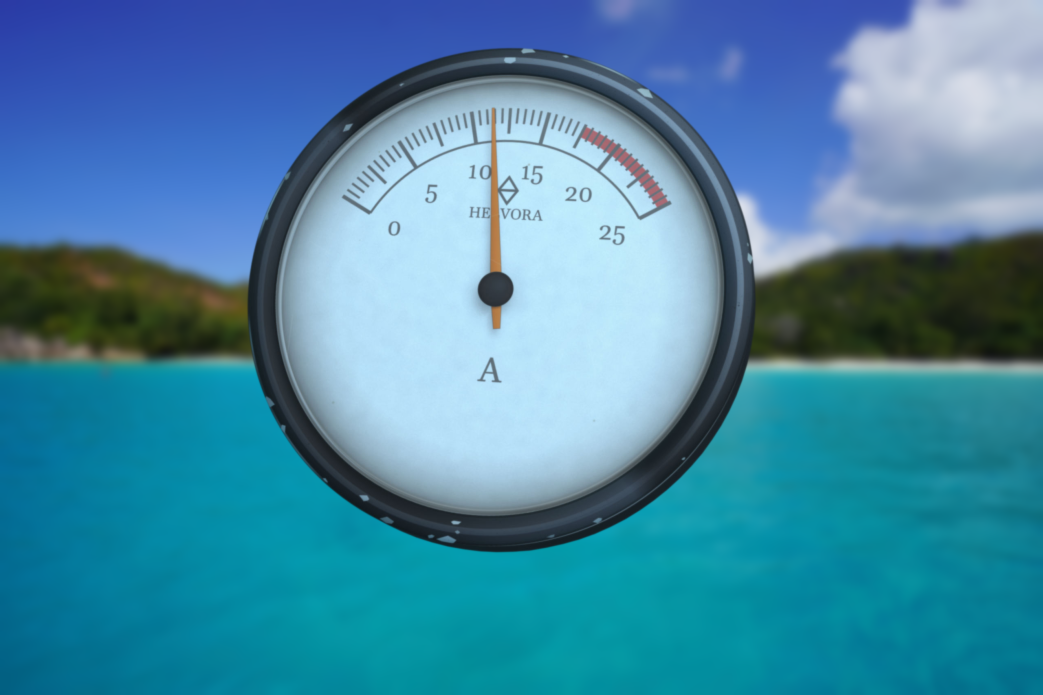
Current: A 11.5
